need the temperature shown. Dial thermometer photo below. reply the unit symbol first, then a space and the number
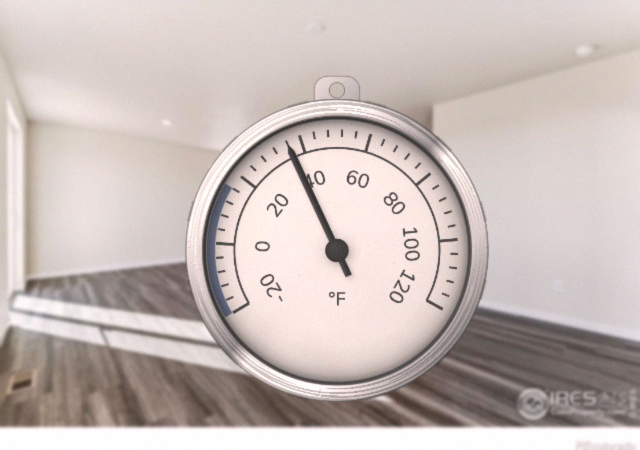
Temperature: °F 36
